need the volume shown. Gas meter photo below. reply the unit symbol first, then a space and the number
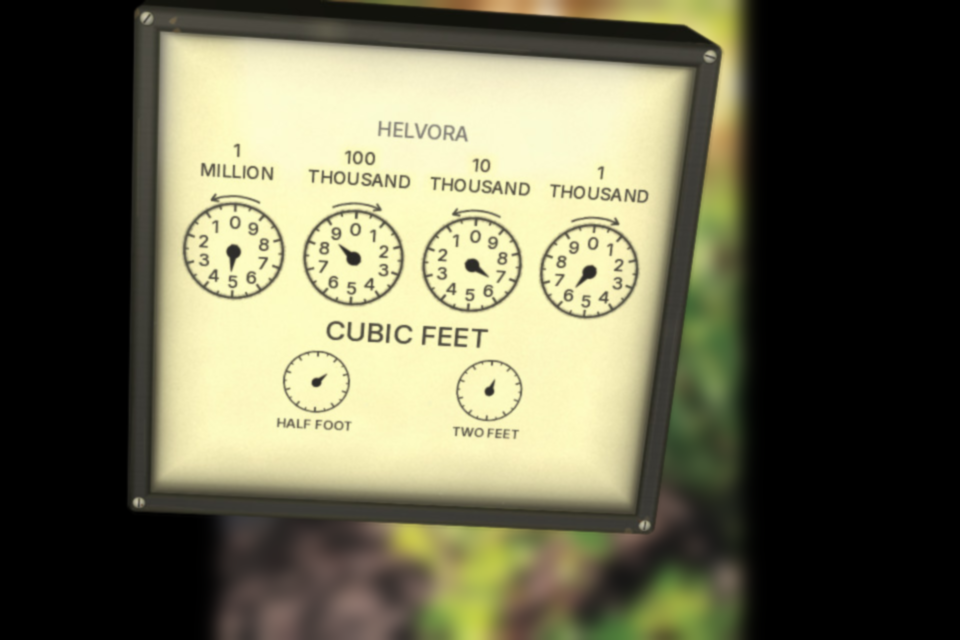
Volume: ft³ 486600
